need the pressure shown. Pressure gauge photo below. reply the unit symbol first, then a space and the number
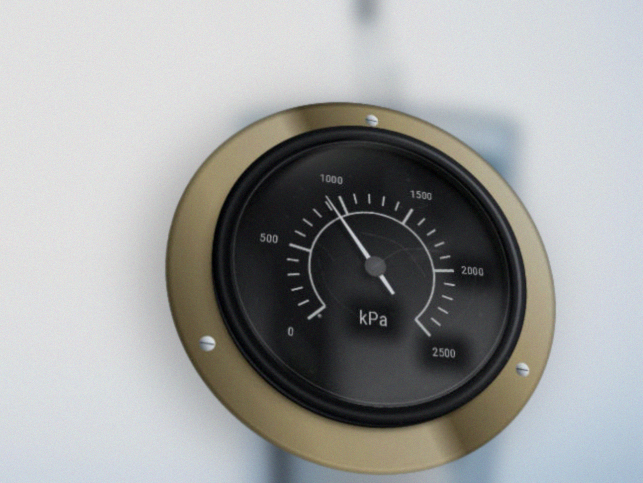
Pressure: kPa 900
